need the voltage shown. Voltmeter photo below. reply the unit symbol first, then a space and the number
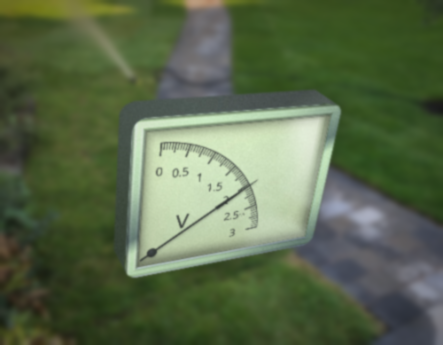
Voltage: V 2
